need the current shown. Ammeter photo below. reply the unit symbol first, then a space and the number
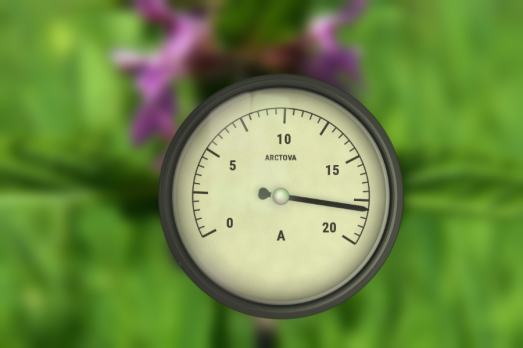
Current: A 18
